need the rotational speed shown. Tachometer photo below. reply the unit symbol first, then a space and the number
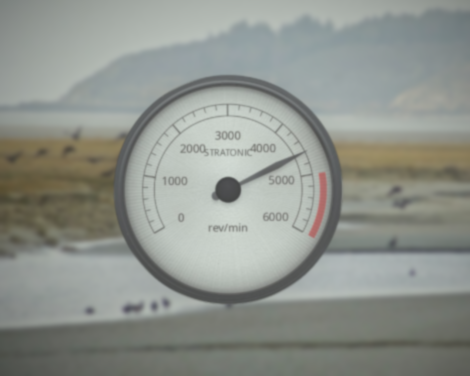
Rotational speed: rpm 4600
